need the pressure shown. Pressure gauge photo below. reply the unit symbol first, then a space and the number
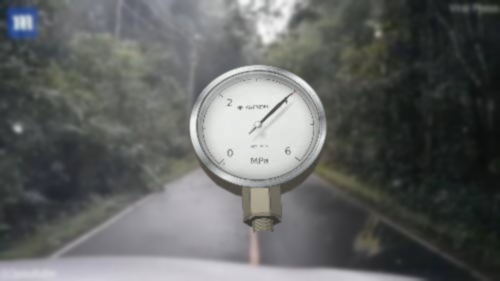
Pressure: MPa 4
